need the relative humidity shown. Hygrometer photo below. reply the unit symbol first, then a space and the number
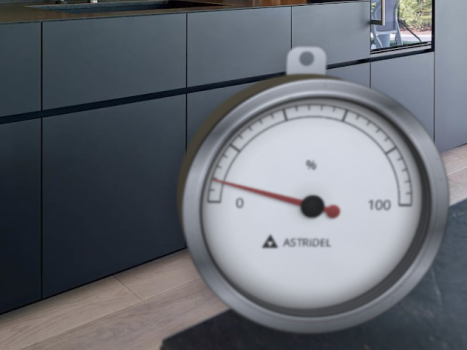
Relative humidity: % 8
